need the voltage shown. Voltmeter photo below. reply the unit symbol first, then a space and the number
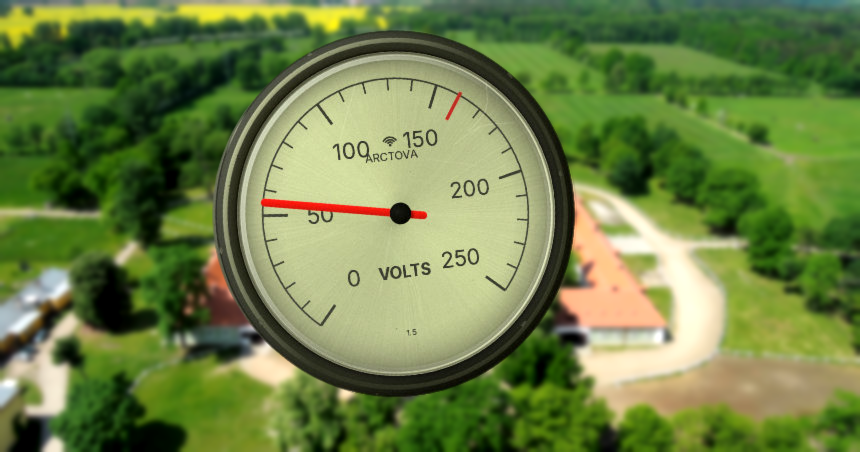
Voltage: V 55
